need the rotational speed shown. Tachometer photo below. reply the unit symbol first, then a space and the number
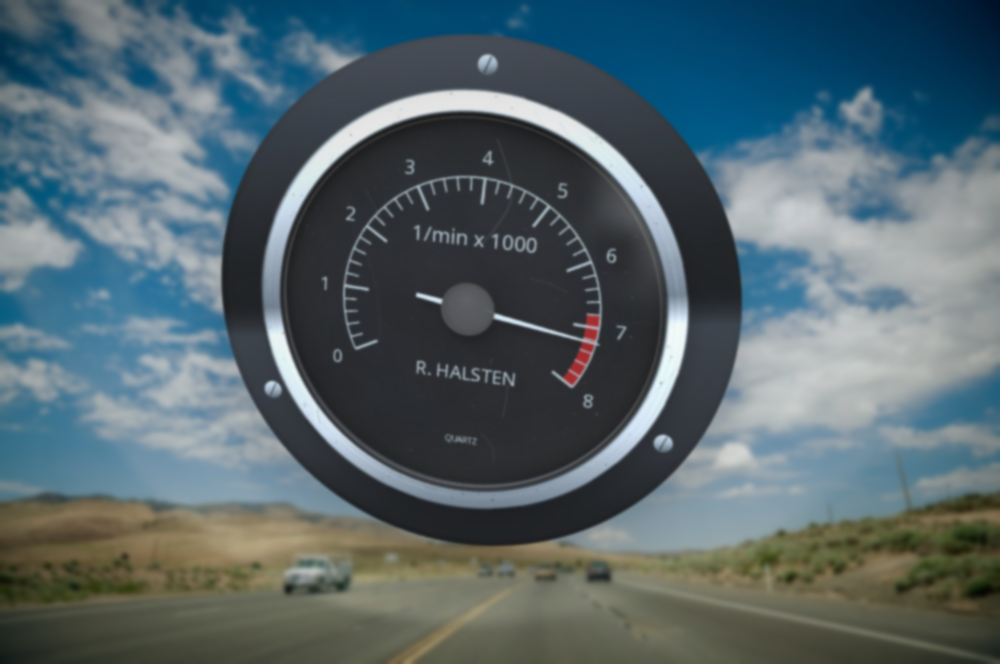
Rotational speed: rpm 7200
